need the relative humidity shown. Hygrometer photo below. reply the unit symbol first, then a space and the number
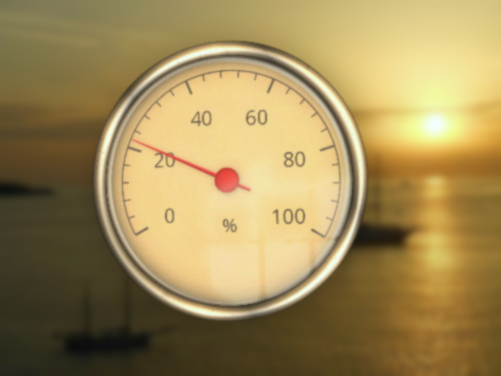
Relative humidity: % 22
